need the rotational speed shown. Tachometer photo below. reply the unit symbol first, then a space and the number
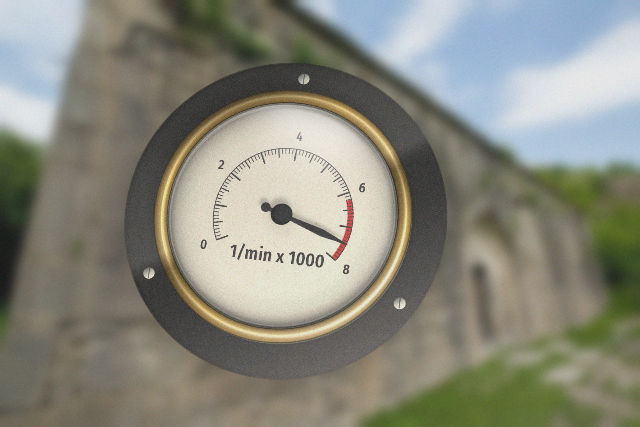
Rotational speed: rpm 7500
